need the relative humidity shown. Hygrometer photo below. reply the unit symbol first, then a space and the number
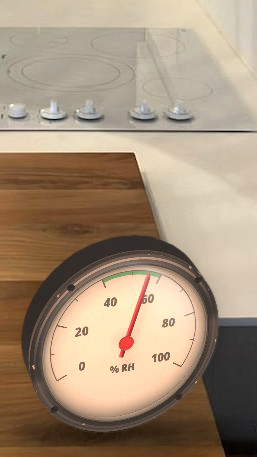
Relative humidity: % 55
